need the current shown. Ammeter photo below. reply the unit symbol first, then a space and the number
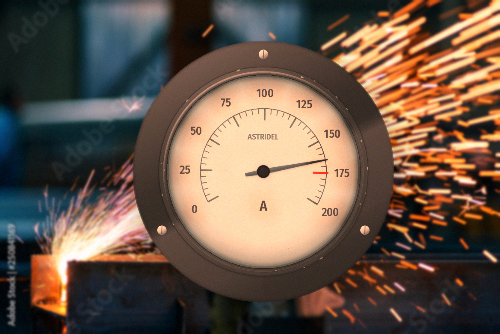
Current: A 165
